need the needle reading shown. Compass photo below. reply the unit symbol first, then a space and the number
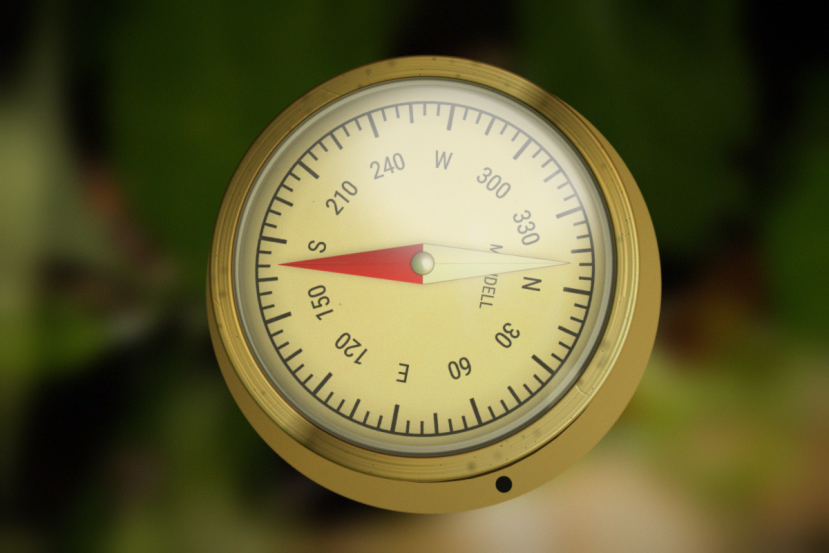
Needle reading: ° 170
